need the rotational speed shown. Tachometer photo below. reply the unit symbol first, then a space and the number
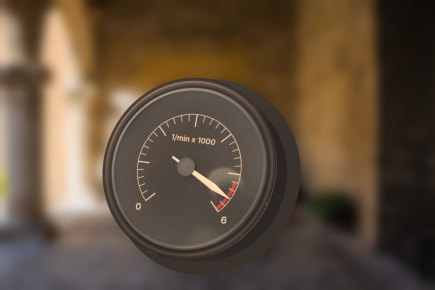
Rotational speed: rpm 5600
